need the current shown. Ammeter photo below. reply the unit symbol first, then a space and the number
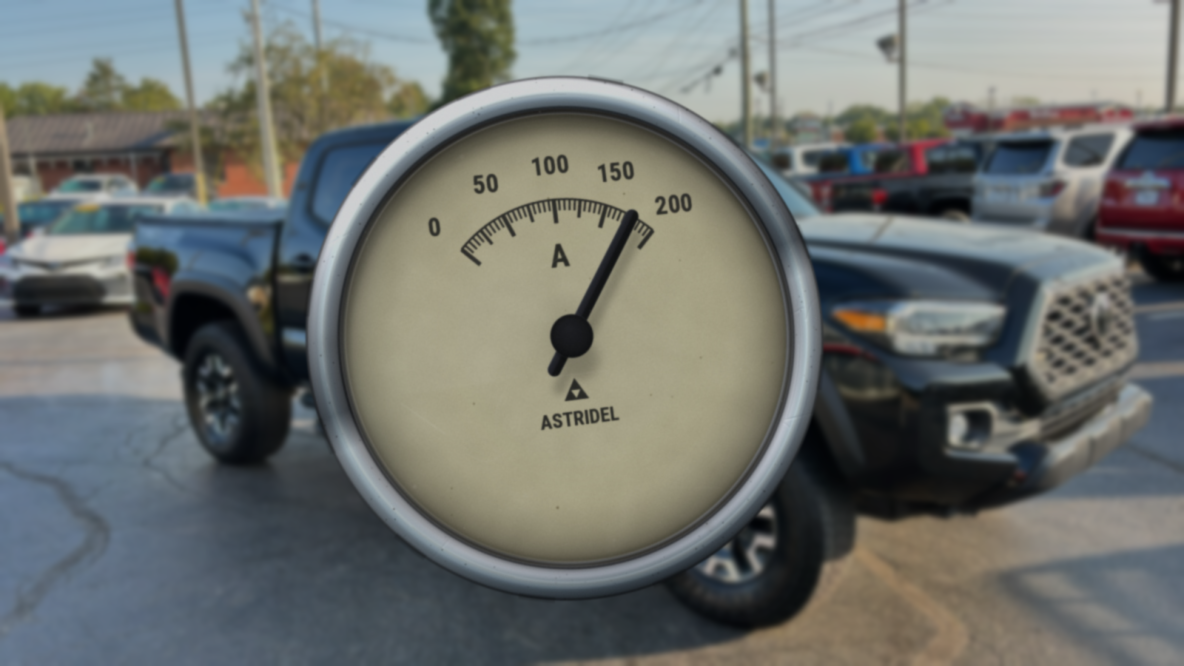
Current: A 175
